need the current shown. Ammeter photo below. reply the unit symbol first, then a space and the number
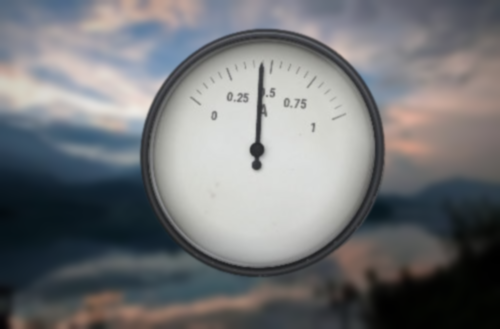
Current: A 0.45
